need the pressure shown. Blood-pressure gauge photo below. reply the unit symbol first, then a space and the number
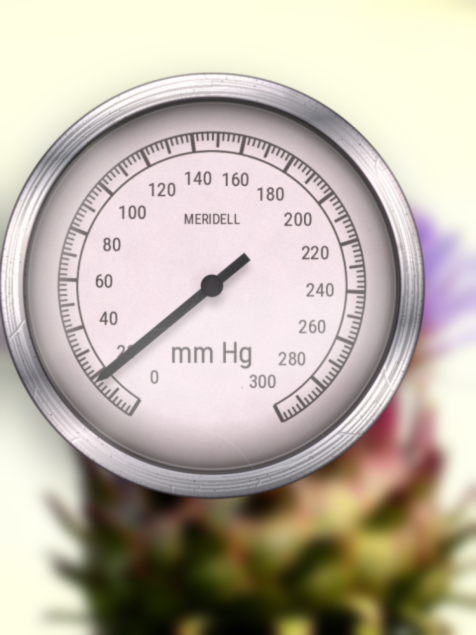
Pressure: mmHg 18
